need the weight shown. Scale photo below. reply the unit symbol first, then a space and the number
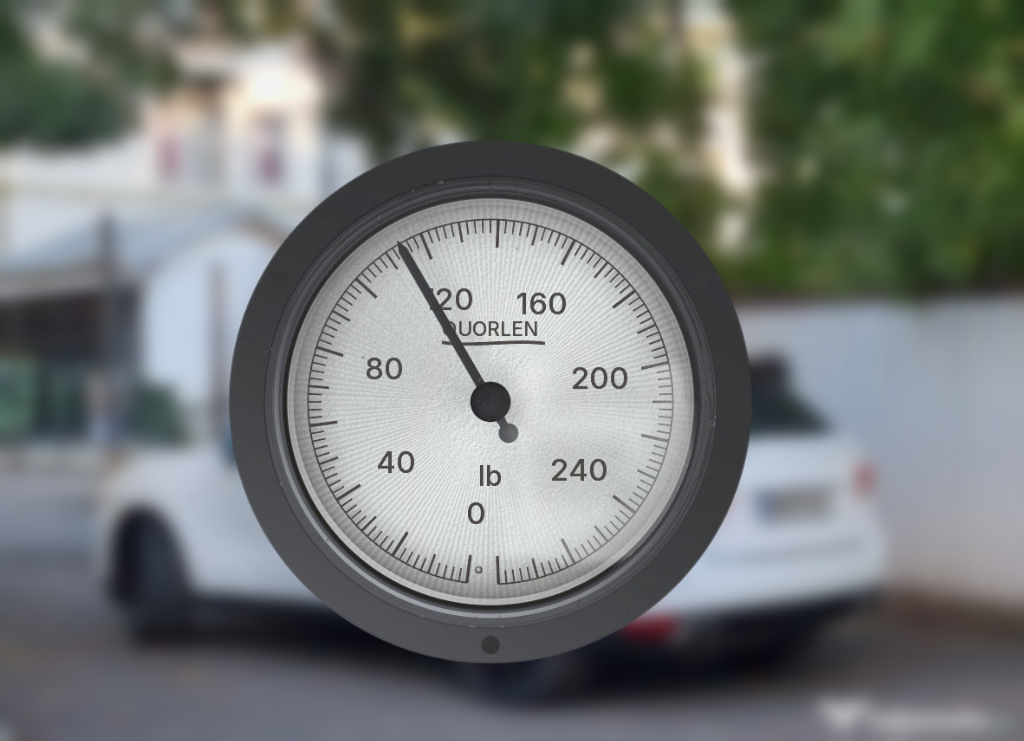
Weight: lb 114
